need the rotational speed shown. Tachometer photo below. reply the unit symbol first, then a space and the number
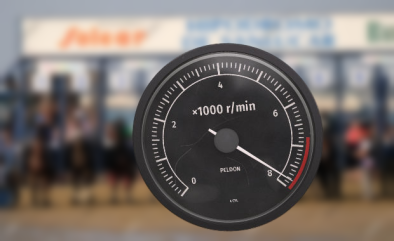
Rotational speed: rpm 7800
